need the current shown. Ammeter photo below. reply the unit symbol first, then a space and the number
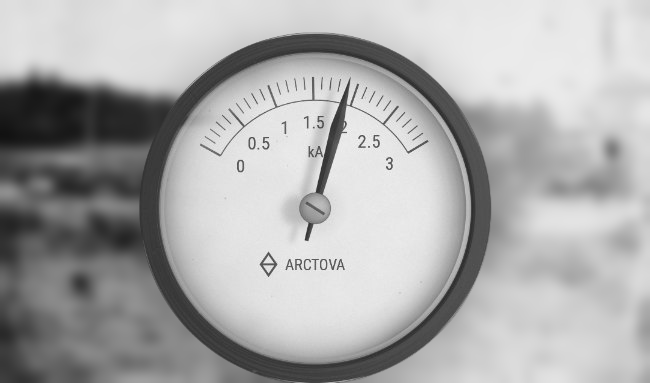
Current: kA 1.9
